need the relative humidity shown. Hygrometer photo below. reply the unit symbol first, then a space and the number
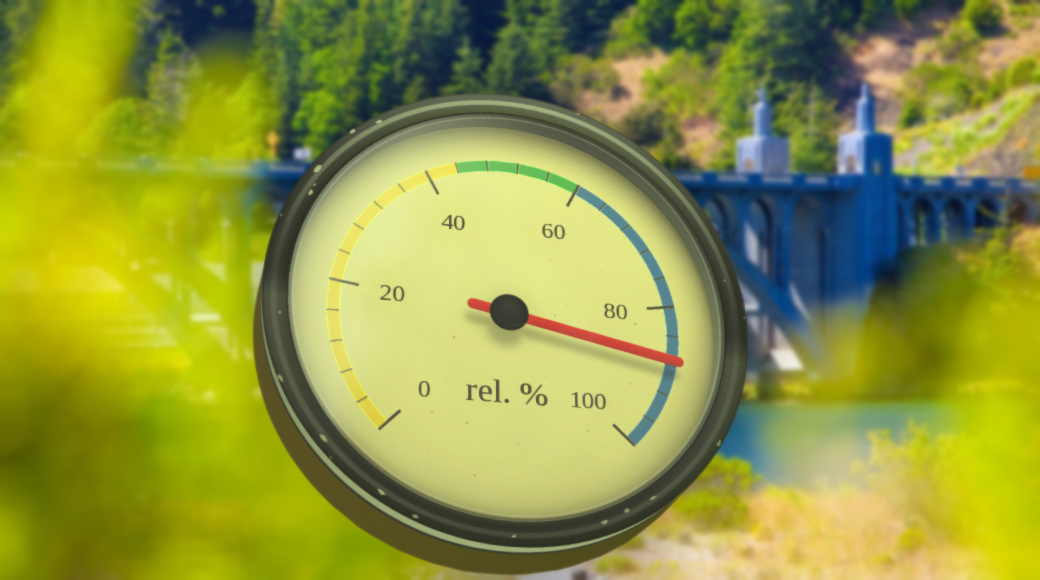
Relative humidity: % 88
